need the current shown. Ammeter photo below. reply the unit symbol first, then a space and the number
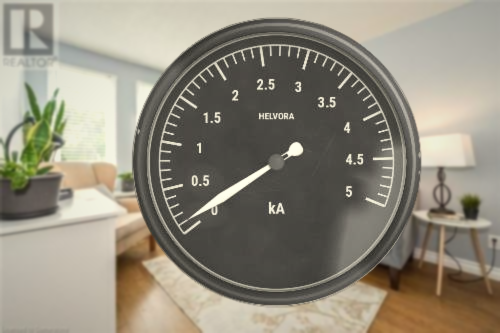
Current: kA 0.1
